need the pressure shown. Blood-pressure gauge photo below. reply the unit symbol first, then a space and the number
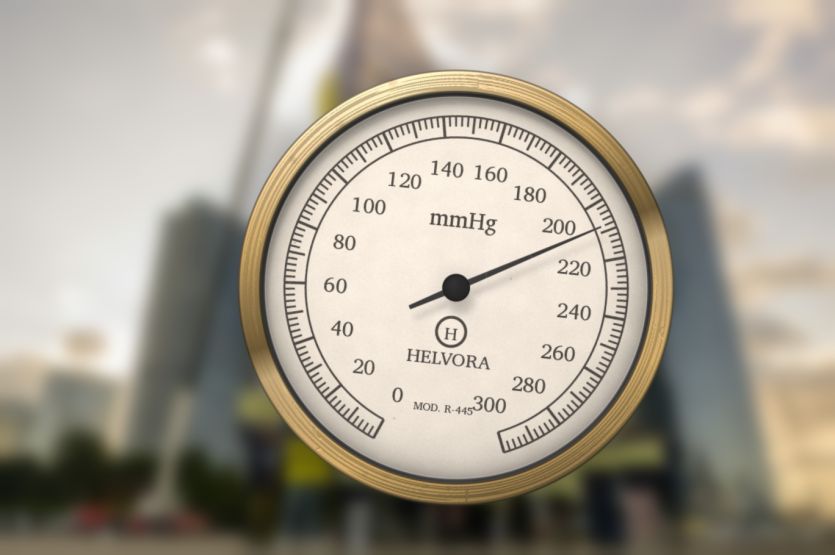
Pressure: mmHg 208
